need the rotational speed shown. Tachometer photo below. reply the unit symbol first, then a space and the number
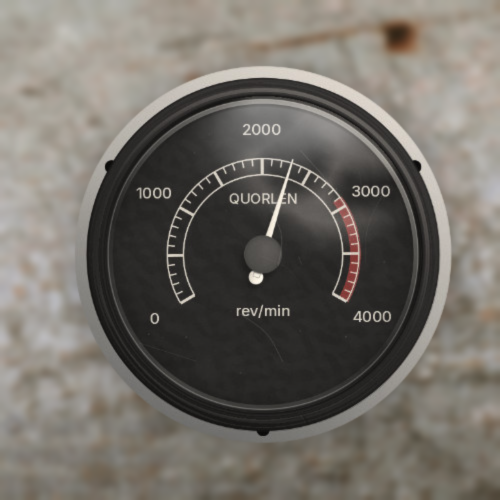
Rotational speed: rpm 2300
